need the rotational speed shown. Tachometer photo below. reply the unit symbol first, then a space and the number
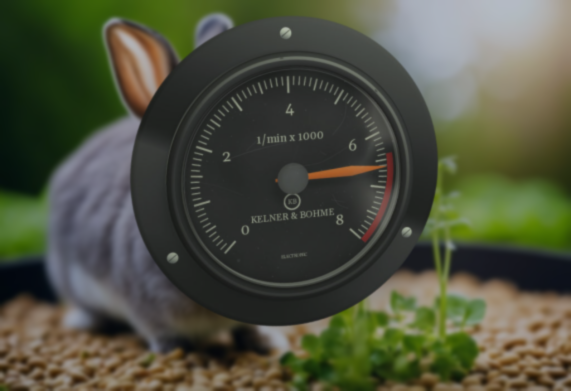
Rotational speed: rpm 6600
